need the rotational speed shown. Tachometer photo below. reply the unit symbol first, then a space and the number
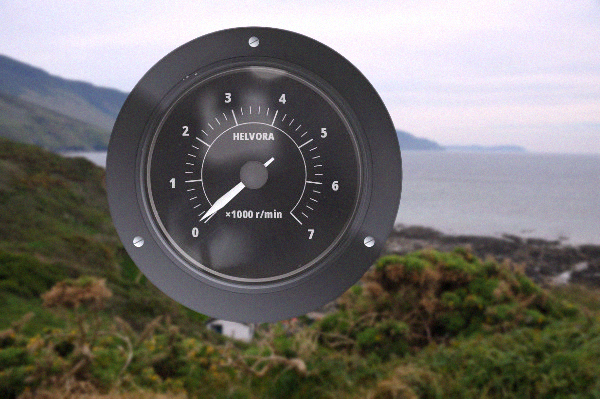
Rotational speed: rpm 100
